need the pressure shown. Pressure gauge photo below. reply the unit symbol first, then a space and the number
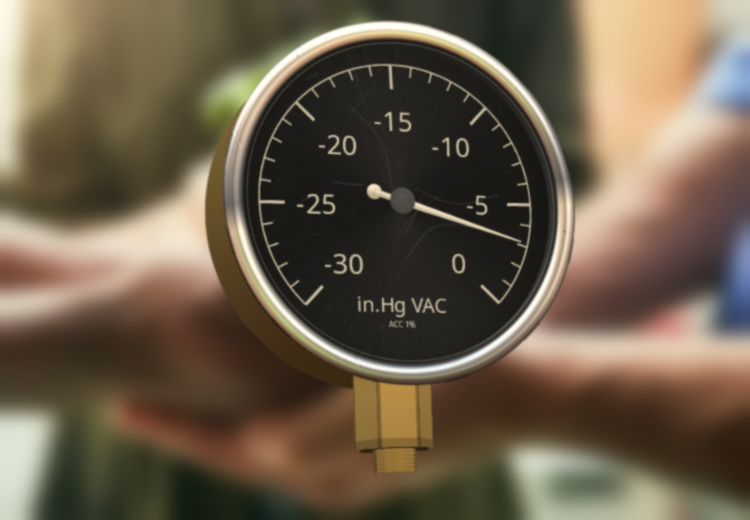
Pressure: inHg -3
